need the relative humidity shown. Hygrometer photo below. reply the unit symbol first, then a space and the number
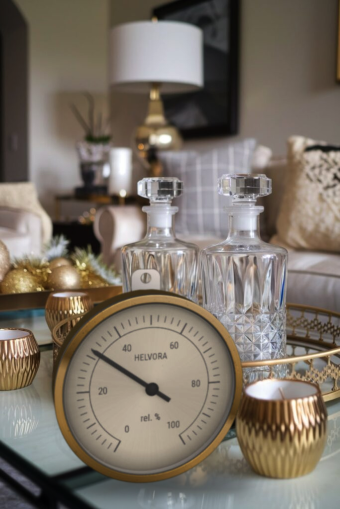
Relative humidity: % 32
